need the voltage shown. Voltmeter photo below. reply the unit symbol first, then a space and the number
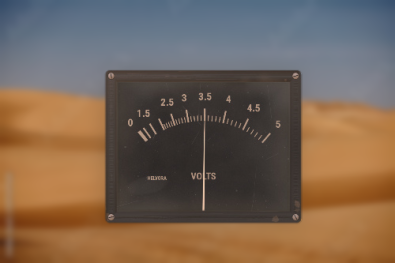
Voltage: V 3.5
